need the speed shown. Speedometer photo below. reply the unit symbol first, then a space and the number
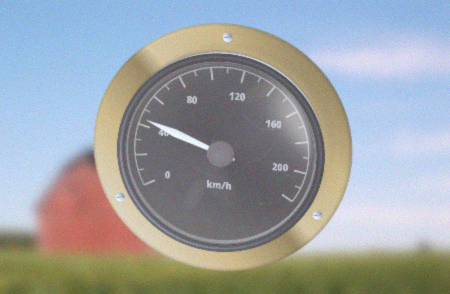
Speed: km/h 45
